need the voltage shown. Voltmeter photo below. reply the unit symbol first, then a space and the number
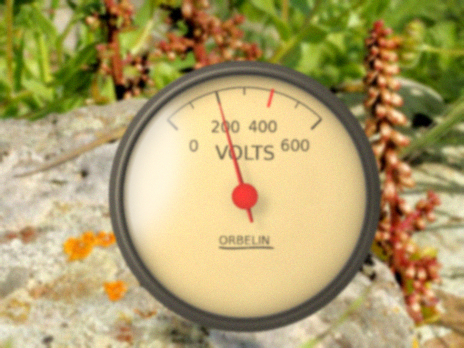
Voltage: V 200
